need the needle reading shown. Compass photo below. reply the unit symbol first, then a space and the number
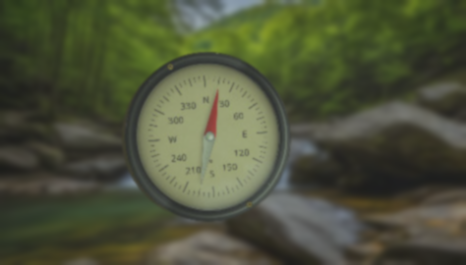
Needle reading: ° 15
